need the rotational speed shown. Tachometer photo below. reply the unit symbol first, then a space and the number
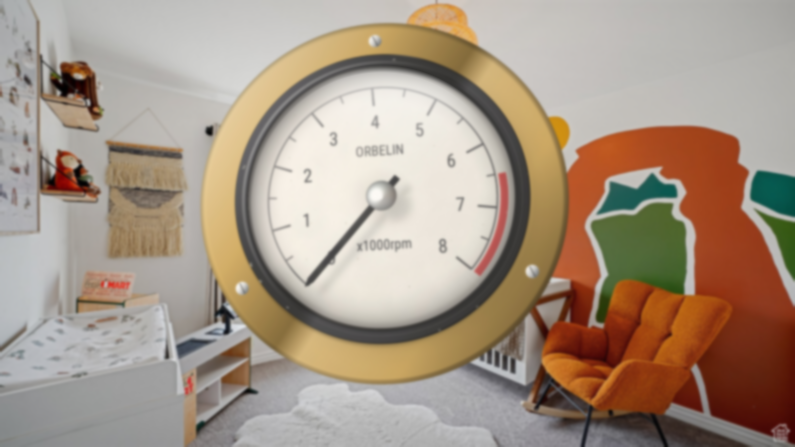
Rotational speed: rpm 0
